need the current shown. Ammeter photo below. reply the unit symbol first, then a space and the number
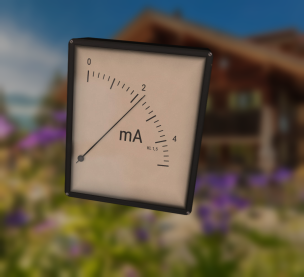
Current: mA 2.2
